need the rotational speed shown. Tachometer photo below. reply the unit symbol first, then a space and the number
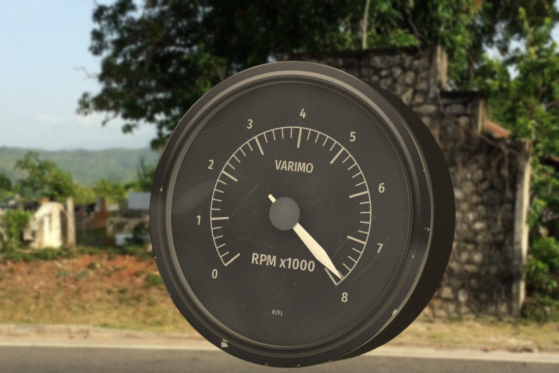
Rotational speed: rpm 7800
